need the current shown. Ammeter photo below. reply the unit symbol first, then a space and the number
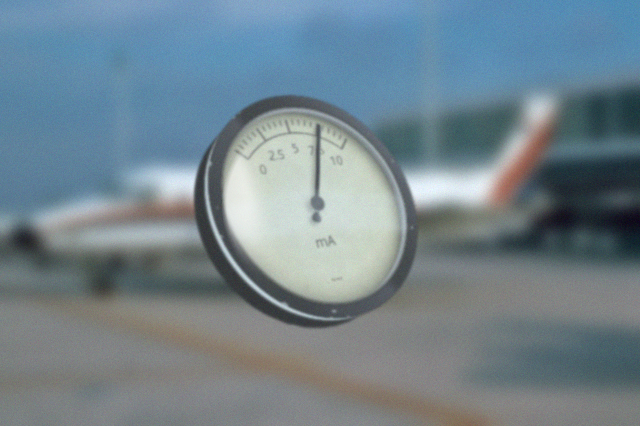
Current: mA 7.5
